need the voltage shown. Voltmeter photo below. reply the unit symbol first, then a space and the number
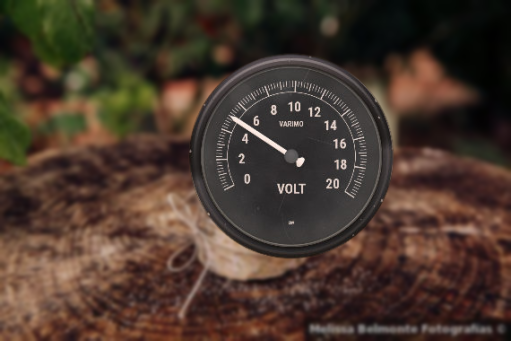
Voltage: V 5
